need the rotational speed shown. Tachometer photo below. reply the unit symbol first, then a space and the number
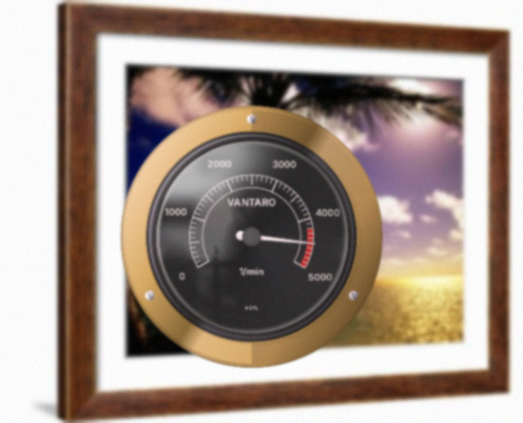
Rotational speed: rpm 4500
